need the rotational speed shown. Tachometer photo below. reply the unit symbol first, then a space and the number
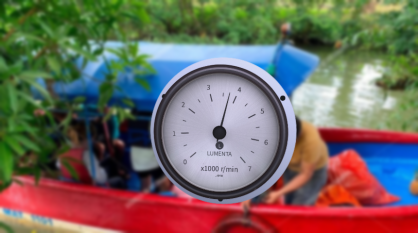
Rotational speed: rpm 3750
